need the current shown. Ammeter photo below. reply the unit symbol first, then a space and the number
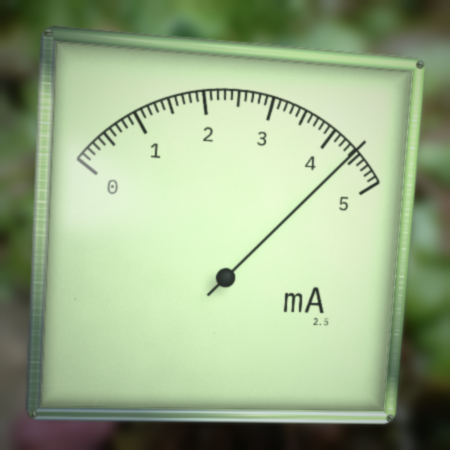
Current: mA 4.4
